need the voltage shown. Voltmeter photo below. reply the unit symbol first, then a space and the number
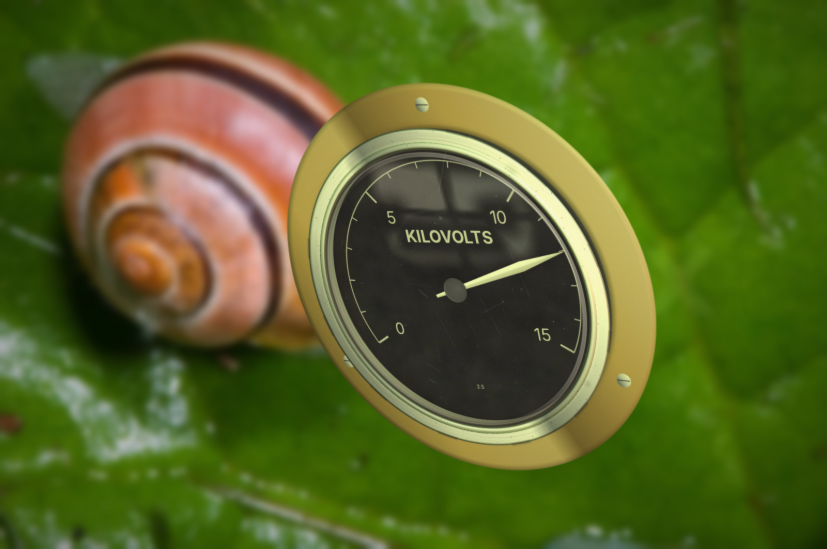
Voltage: kV 12
